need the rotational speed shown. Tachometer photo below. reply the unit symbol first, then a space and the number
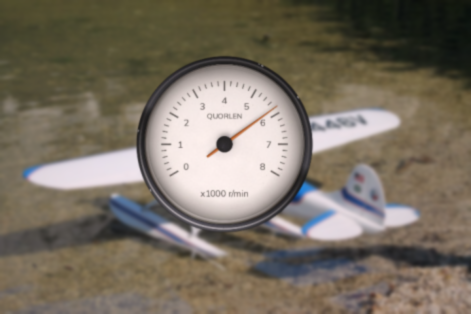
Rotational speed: rpm 5800
